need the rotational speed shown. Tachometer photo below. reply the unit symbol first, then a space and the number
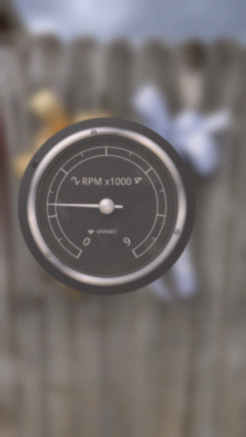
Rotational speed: rpm 1250
